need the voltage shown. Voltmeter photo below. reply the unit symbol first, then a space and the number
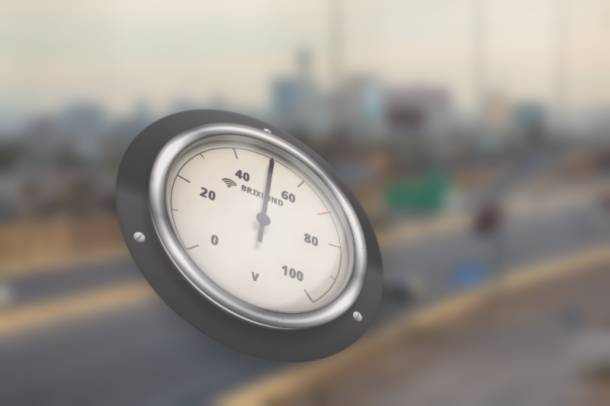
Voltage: V 50
